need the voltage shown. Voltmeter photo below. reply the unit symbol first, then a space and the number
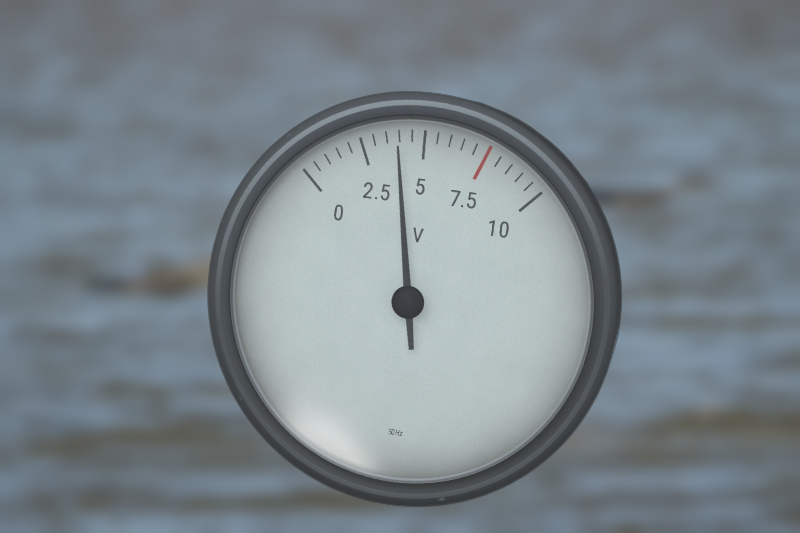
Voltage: V 4
